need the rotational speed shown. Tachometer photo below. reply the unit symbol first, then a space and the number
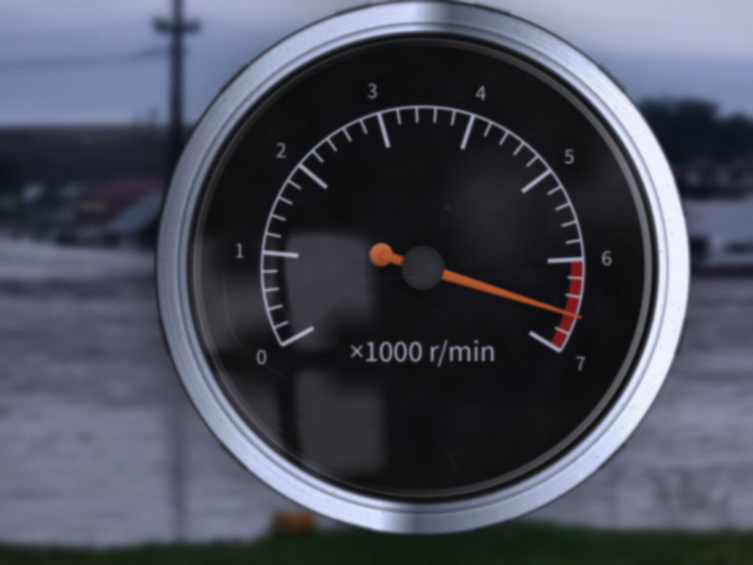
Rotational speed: rpm 6600
